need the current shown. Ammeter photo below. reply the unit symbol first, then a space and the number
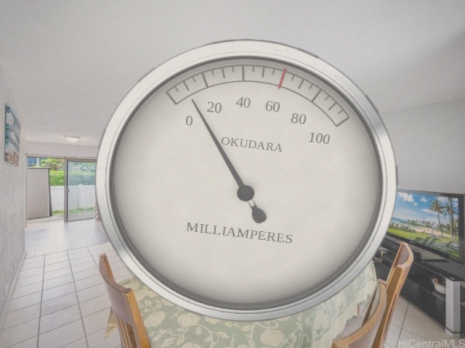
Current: mA 10
